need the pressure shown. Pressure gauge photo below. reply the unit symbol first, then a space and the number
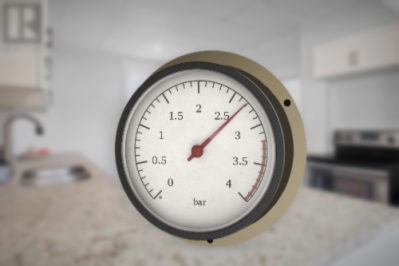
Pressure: bar 2.7
